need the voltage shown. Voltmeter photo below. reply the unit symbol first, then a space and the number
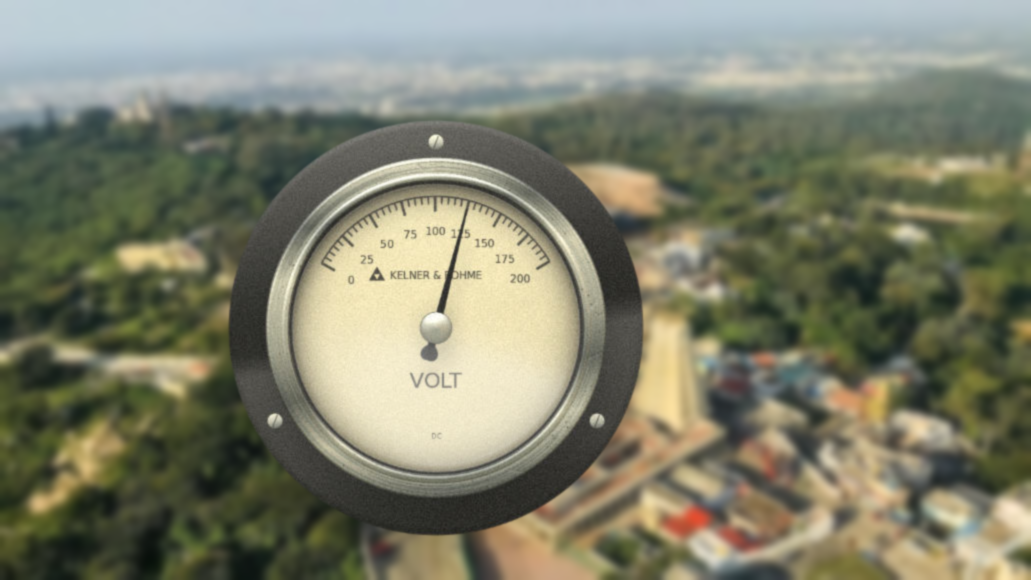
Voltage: V 125
